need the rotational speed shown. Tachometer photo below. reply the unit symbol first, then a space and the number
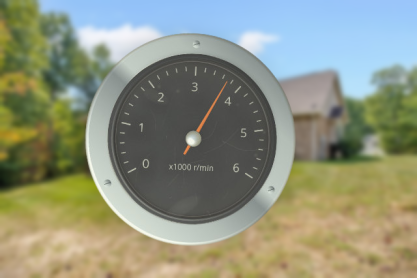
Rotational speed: rpm 3700
